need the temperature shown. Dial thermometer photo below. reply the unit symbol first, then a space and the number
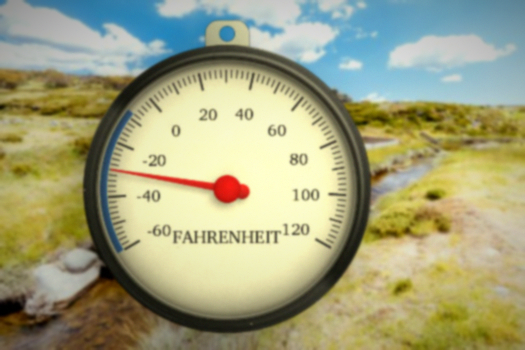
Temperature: °F -30
